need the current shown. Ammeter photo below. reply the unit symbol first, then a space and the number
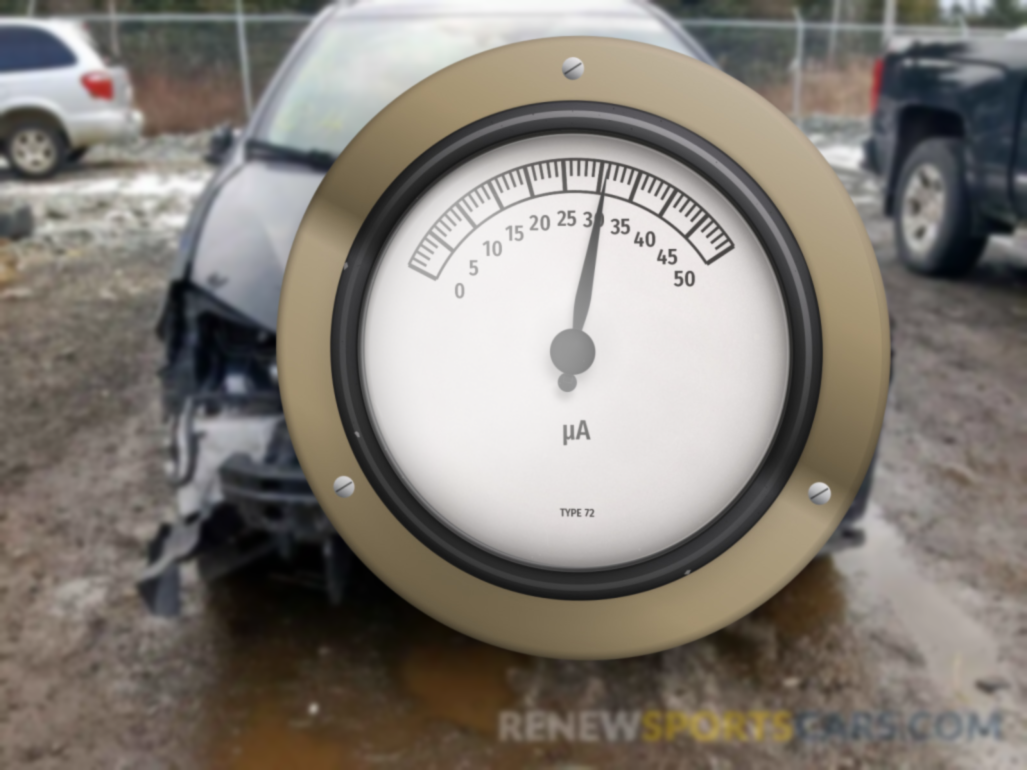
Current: µA 31
